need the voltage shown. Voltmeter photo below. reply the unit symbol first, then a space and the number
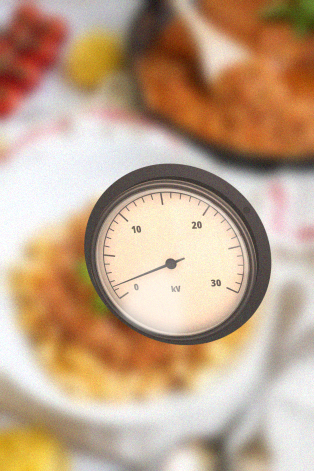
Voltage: kV 1.5
